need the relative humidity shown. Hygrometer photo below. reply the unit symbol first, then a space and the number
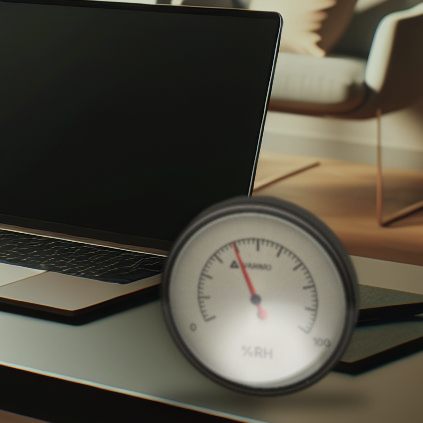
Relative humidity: % 40
